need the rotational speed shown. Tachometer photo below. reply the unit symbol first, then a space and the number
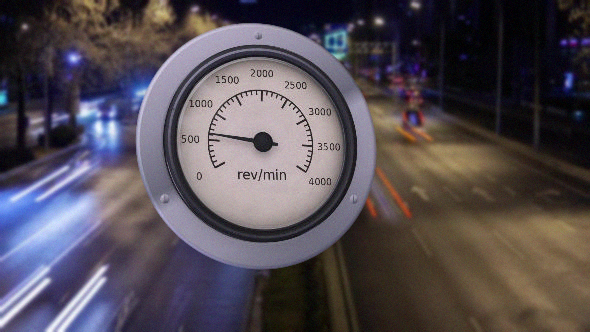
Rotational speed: rpm 600
